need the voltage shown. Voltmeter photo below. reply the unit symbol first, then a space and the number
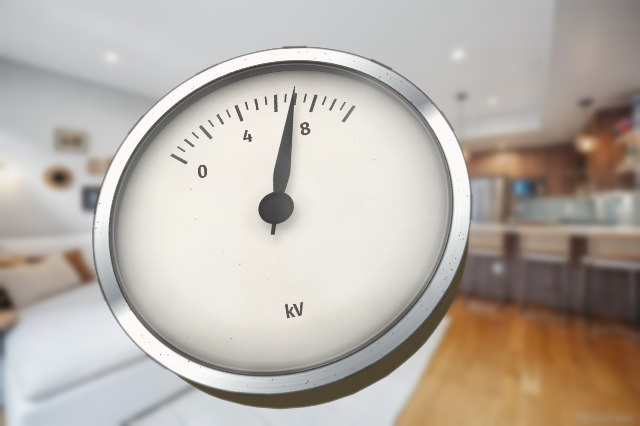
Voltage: kV 7
